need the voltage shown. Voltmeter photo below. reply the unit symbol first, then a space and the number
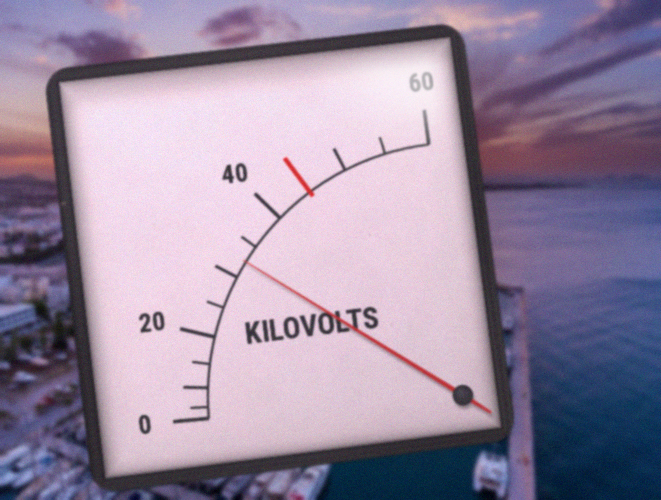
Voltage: kV 32.5
